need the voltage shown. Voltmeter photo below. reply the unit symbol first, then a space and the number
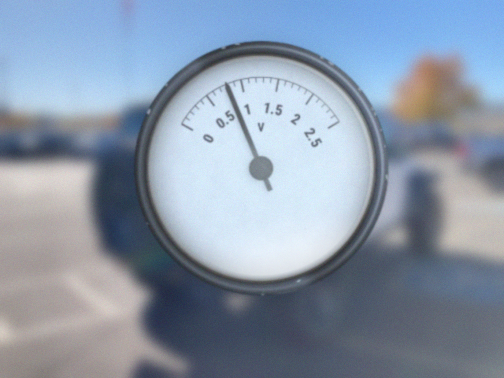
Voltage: V 0.8
